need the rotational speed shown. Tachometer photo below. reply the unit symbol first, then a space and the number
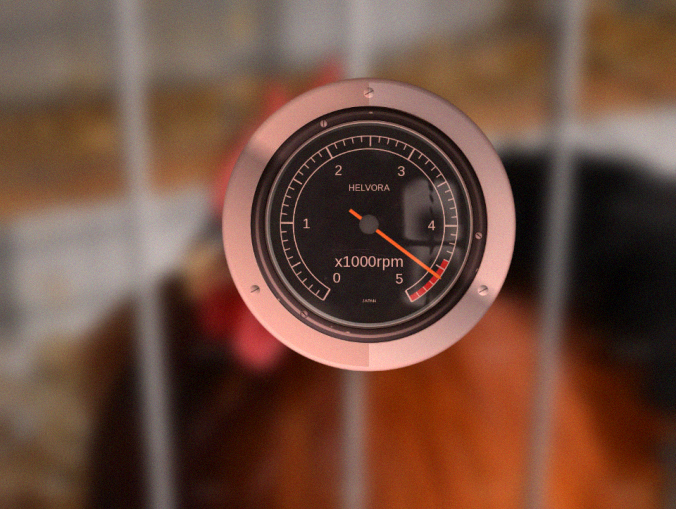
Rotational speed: rpm 4600
